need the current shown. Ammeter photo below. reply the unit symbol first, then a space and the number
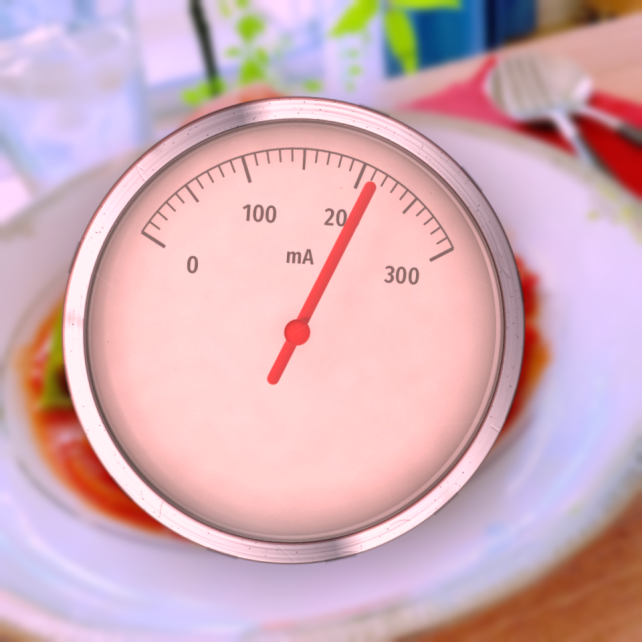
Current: mA 210
